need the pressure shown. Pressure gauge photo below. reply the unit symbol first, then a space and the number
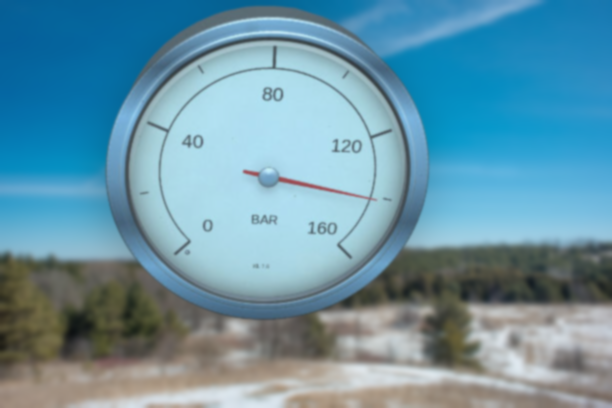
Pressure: bar 140
